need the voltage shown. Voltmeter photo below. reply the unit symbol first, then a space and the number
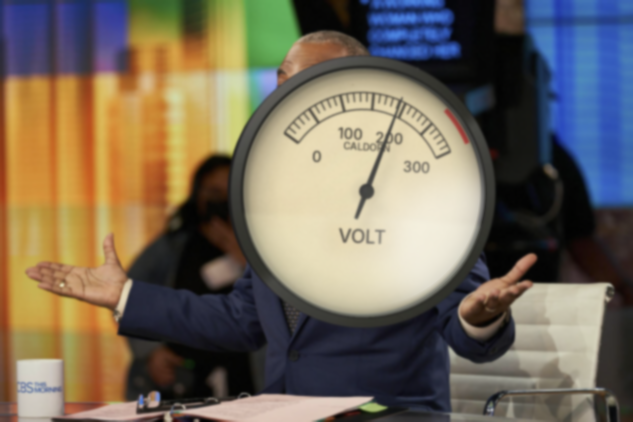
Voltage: V 190
